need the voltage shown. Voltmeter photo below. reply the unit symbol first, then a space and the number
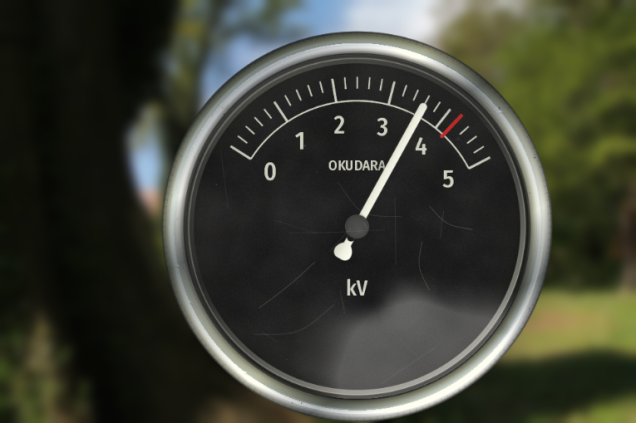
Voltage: kV 3.6
